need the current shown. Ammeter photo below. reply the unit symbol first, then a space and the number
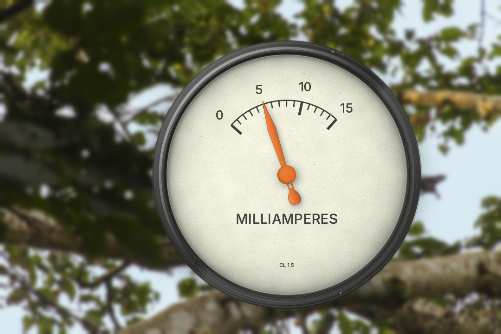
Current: mA 5
